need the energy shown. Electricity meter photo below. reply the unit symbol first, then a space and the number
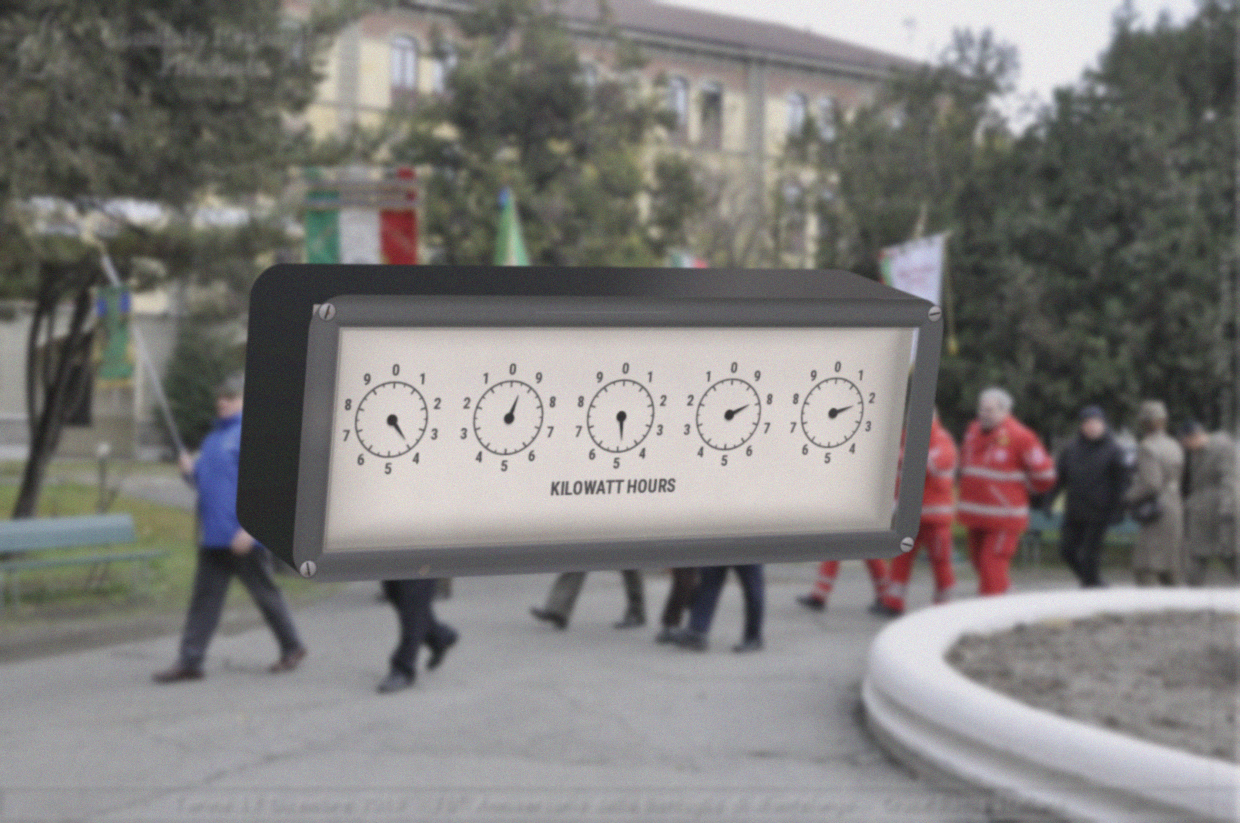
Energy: kWh 39482
